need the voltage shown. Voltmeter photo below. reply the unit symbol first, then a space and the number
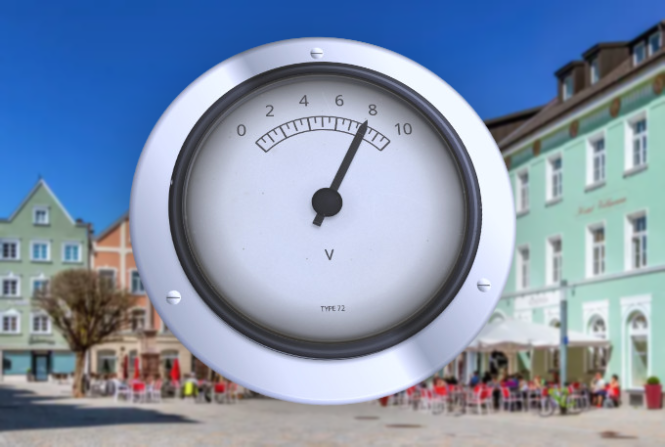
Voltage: V 8
